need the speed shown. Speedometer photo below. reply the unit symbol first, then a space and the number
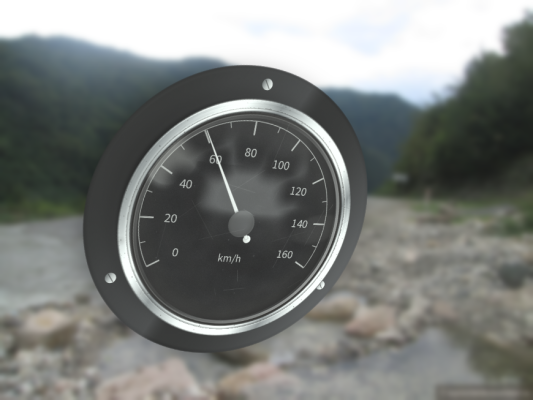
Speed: km/h 60
